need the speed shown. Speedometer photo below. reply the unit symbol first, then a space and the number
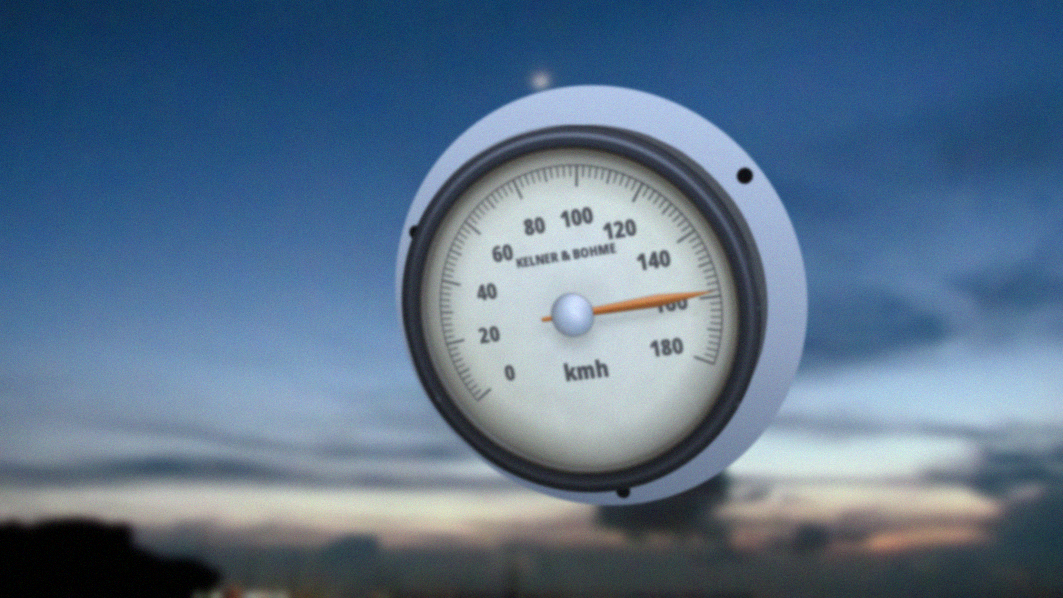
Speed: km/h 158
